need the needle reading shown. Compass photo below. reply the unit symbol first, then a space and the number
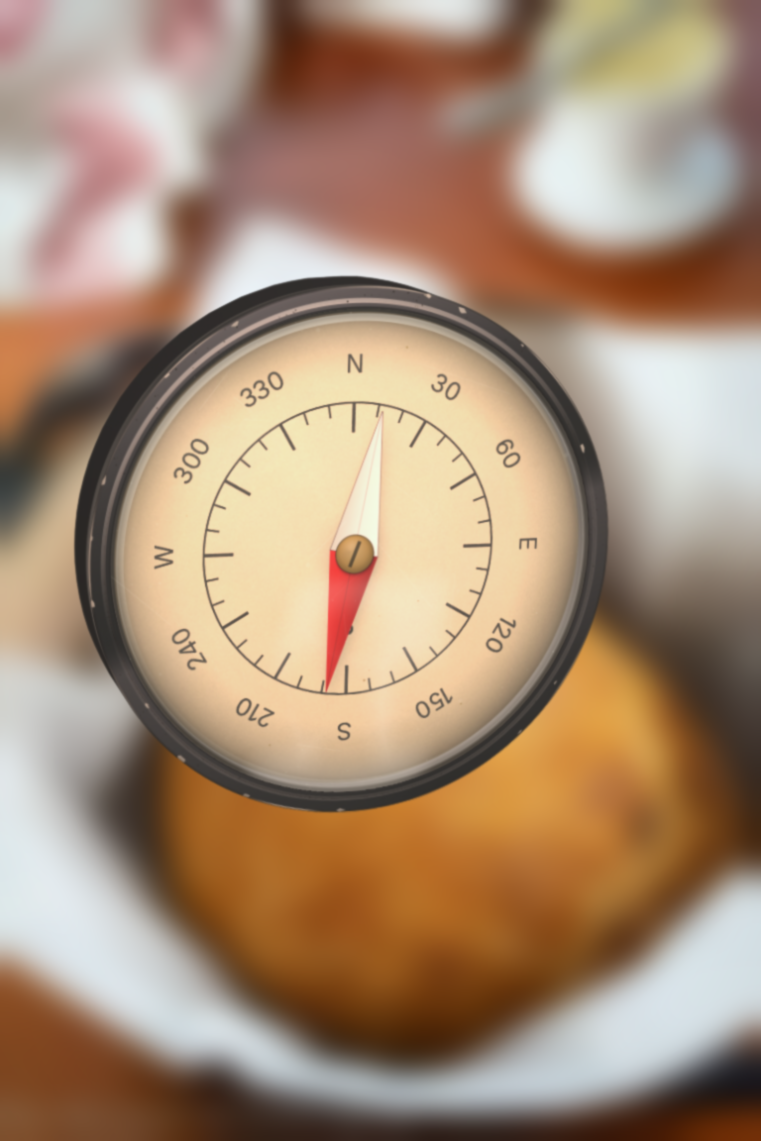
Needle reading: ° 190
